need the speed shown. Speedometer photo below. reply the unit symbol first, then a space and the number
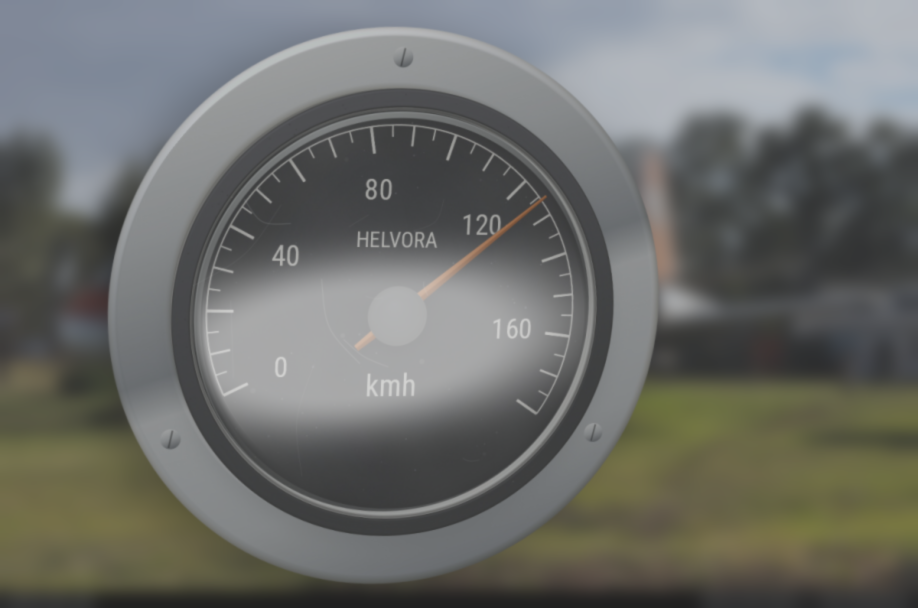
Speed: km/h 125
